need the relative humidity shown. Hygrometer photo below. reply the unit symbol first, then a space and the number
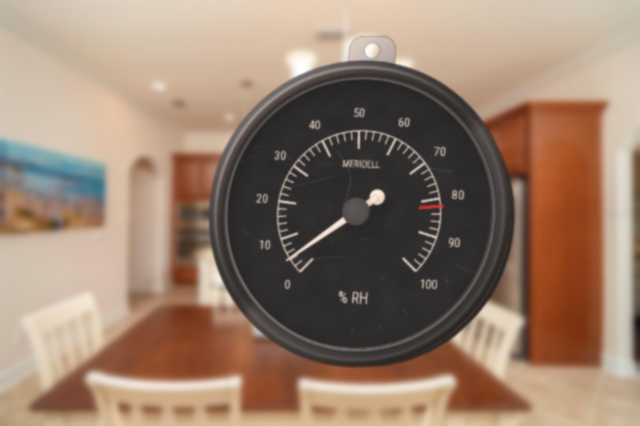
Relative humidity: % 4
